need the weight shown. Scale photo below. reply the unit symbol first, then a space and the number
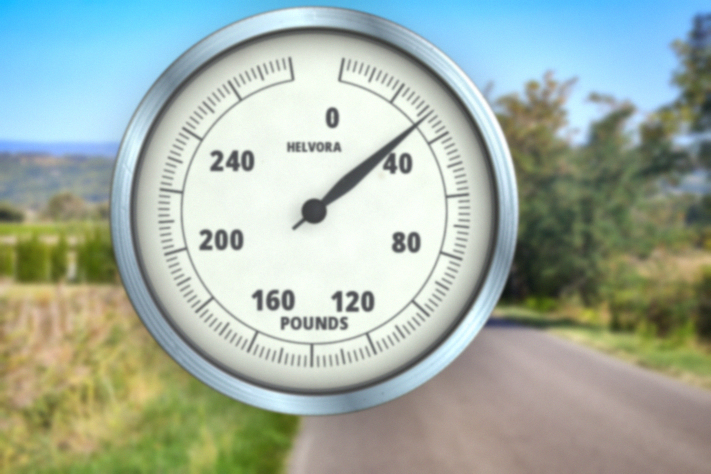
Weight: lb 32
